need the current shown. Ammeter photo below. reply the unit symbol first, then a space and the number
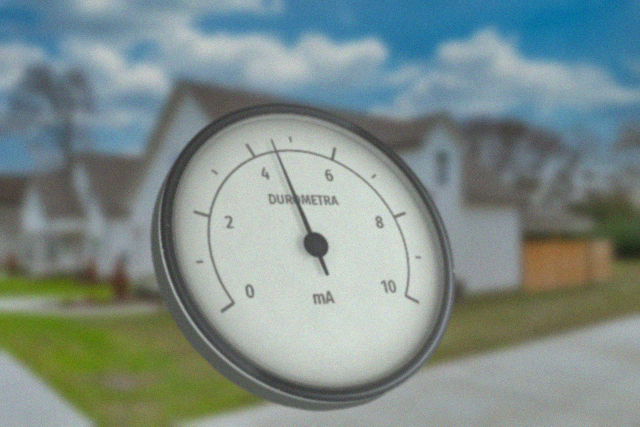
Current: mA 4.5
